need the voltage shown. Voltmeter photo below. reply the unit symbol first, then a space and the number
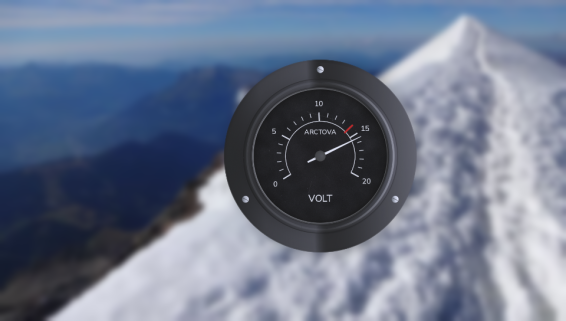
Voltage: V 15.5
